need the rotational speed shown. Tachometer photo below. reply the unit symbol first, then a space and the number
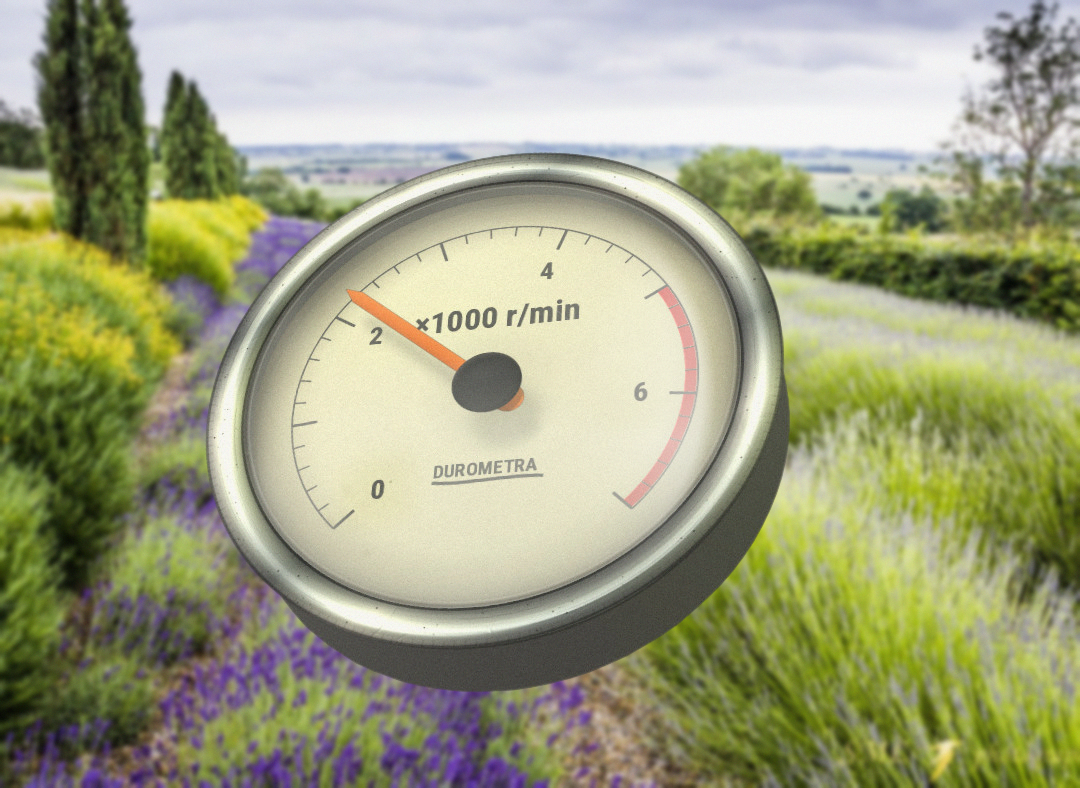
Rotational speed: rpm 2200
